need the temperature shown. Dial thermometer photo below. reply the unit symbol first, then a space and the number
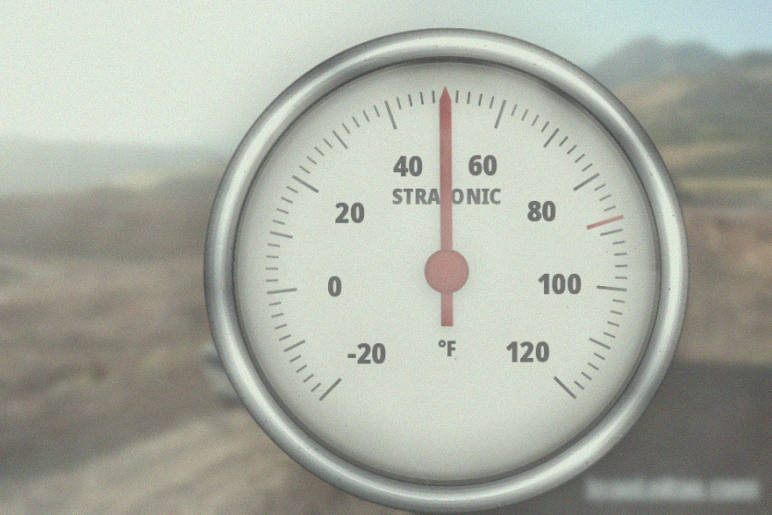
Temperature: °F 50
